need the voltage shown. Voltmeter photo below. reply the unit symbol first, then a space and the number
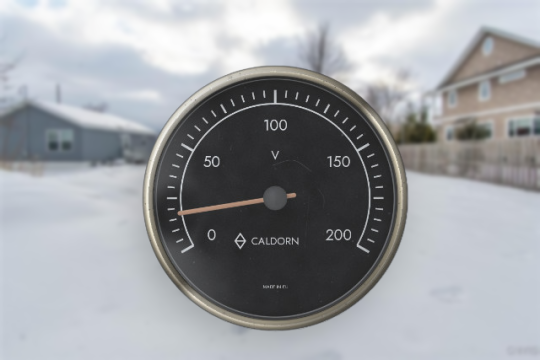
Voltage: V 17.5
